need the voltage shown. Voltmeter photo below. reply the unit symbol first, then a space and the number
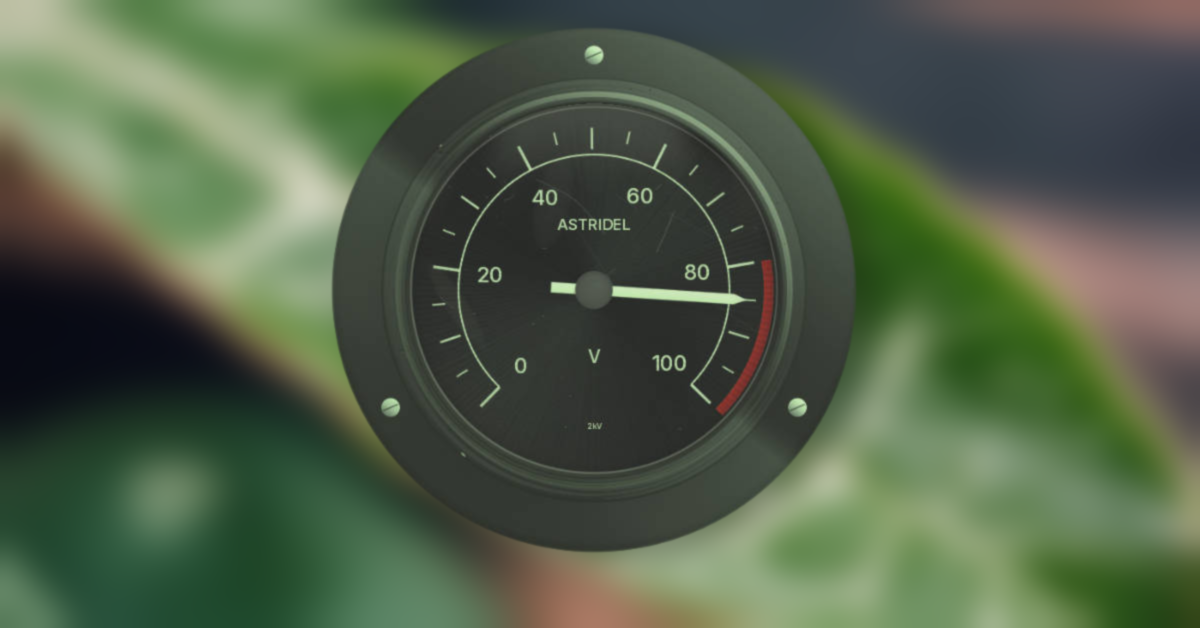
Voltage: V 85
